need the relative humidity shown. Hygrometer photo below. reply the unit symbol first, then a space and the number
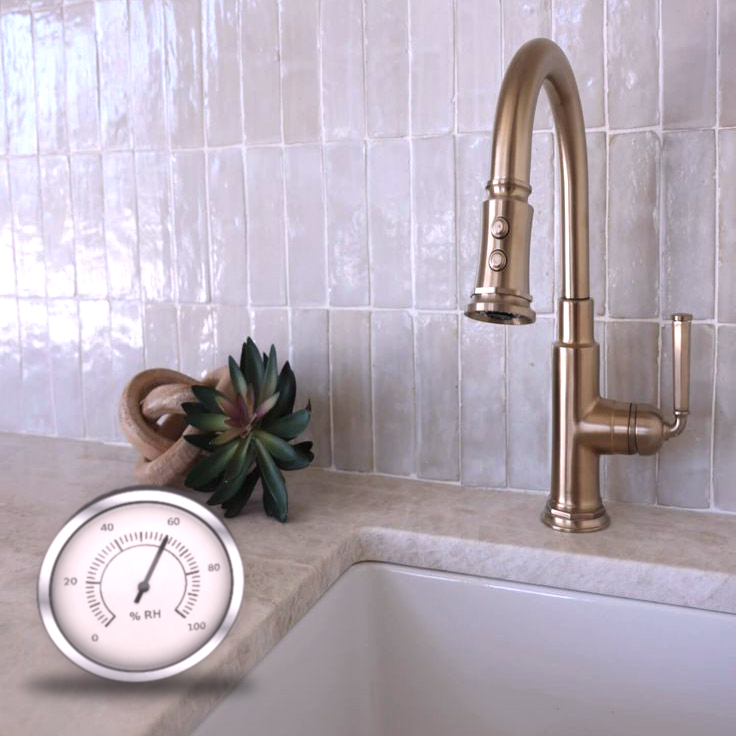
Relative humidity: % 60
